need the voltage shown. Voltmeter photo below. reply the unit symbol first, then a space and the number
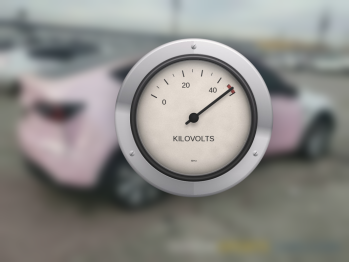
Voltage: kV 47.5
